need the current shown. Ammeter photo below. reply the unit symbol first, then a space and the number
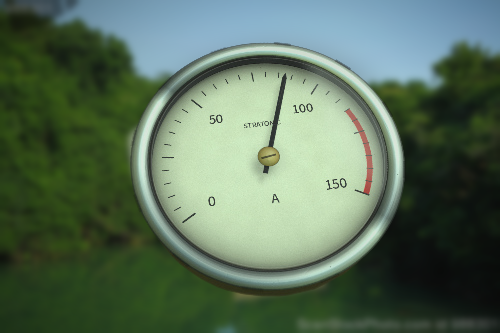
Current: A 87.5
